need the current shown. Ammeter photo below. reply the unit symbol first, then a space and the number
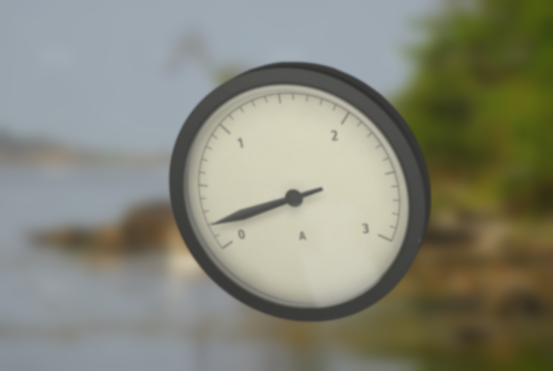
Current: A 0.2
